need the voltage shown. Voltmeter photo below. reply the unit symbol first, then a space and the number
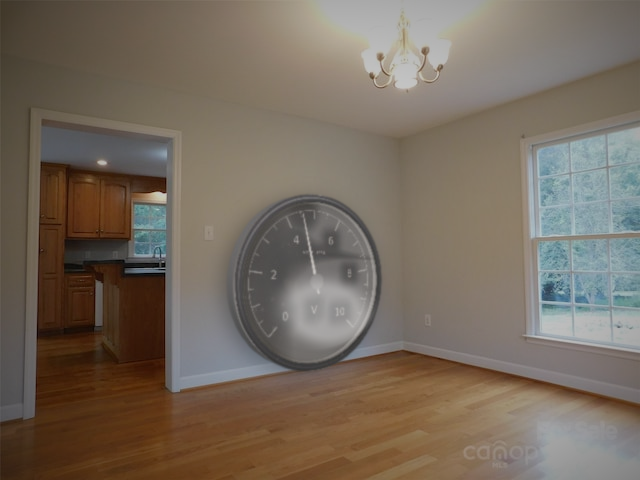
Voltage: V 4.5
